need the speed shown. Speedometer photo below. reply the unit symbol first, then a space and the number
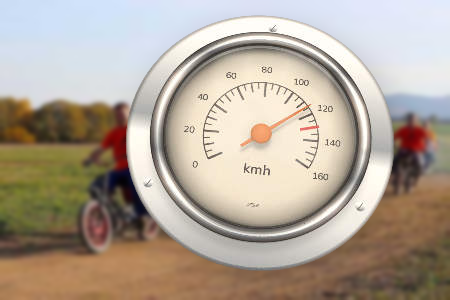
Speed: km/h 115
